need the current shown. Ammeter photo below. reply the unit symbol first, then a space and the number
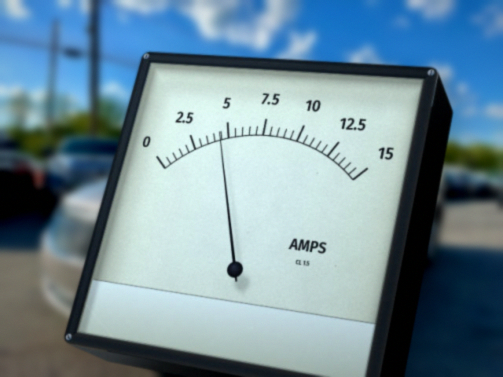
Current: A 4.5
